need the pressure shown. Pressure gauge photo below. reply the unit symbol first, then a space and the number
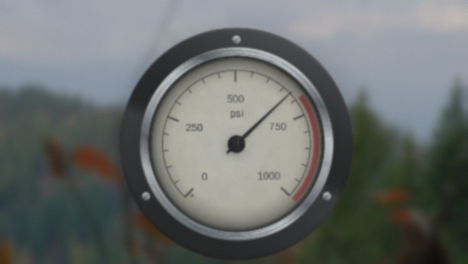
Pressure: psi 675
